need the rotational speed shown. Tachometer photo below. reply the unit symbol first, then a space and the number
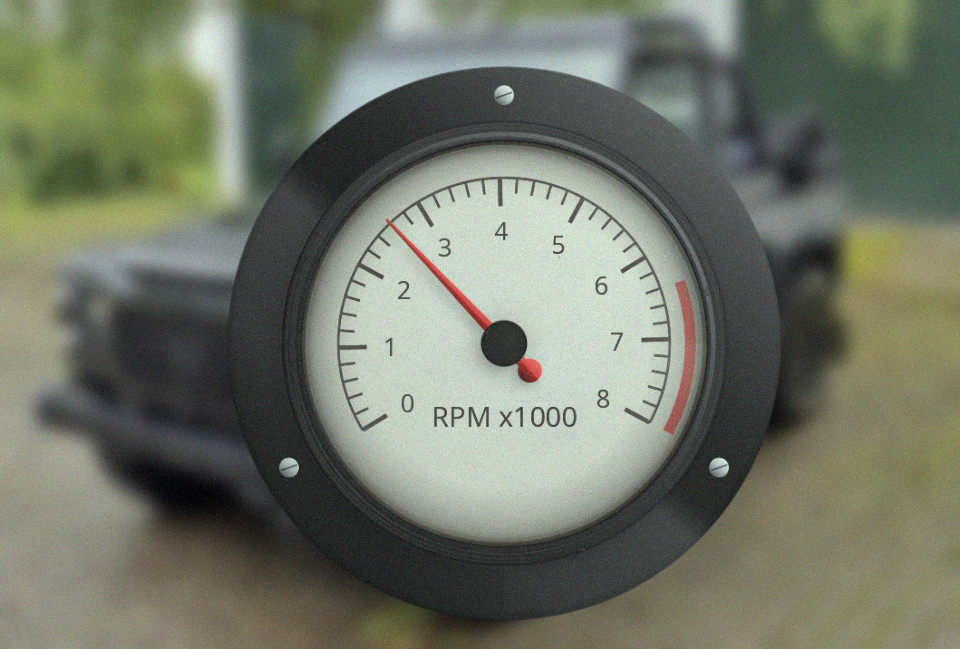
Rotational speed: rpm 2600
